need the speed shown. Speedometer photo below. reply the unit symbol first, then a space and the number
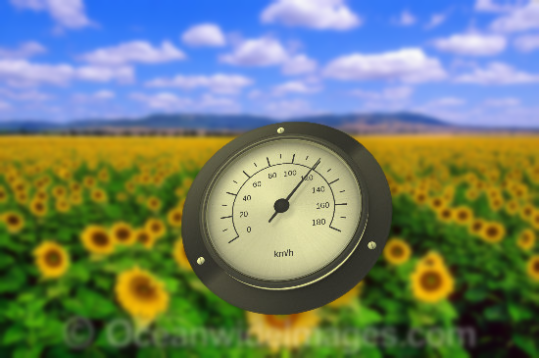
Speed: km/h 120
